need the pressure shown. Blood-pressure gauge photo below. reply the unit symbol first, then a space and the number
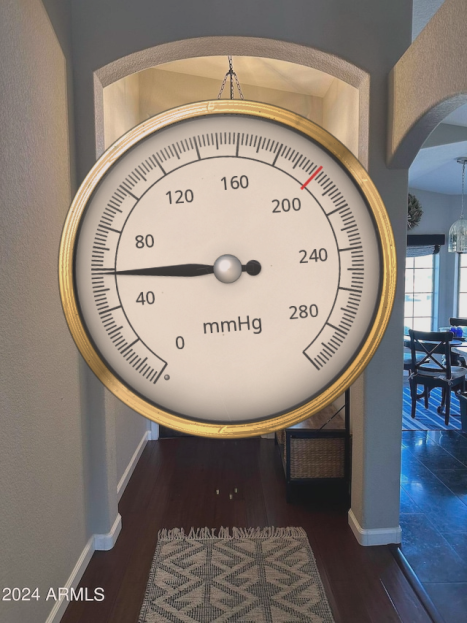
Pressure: mmHg 58
